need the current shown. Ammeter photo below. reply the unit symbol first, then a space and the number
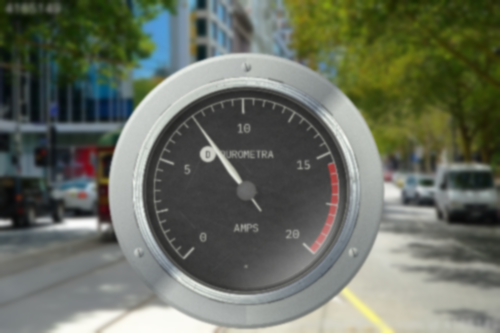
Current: A 7.5
